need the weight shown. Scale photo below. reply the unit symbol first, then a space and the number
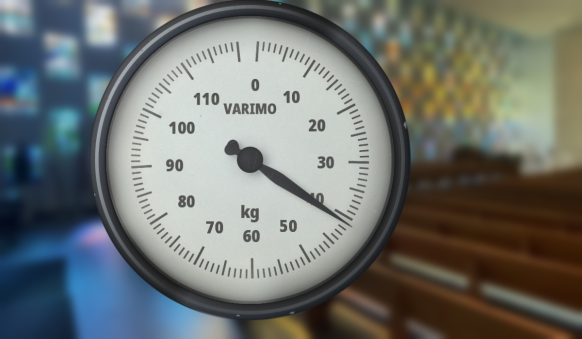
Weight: kg 41
